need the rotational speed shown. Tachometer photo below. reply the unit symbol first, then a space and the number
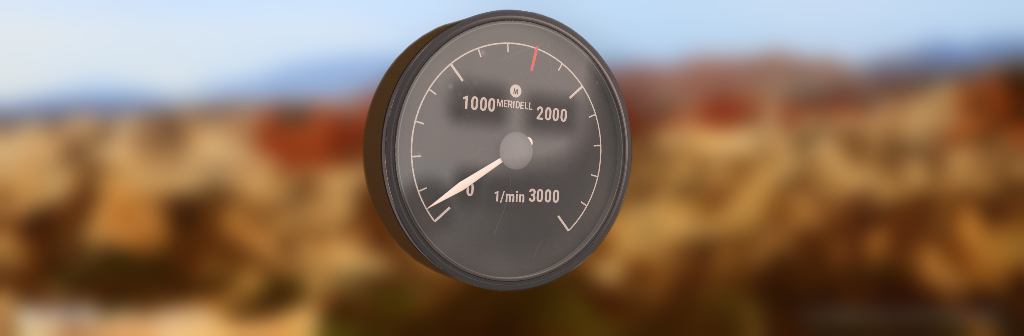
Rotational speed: rpm 100
